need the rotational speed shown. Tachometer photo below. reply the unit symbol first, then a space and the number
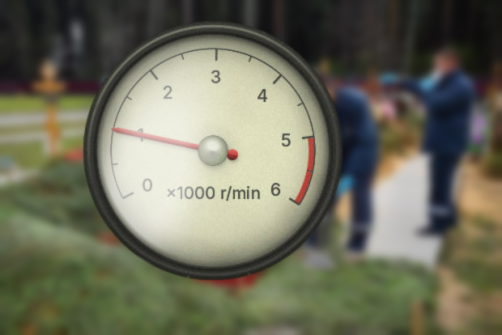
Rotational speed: rpm 1000
